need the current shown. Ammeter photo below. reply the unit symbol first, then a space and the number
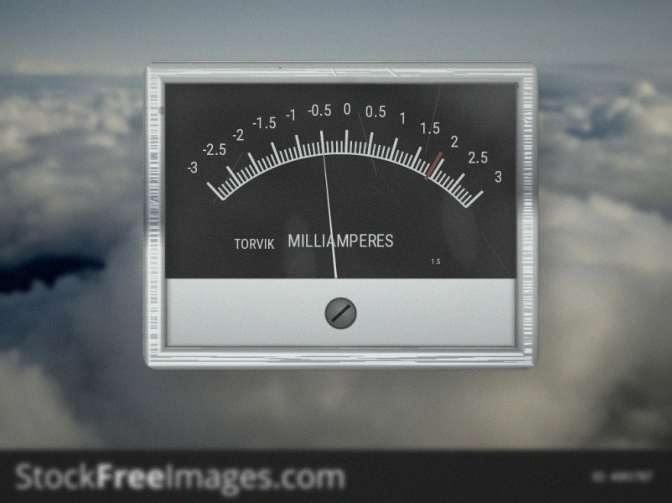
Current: mA -0.5
